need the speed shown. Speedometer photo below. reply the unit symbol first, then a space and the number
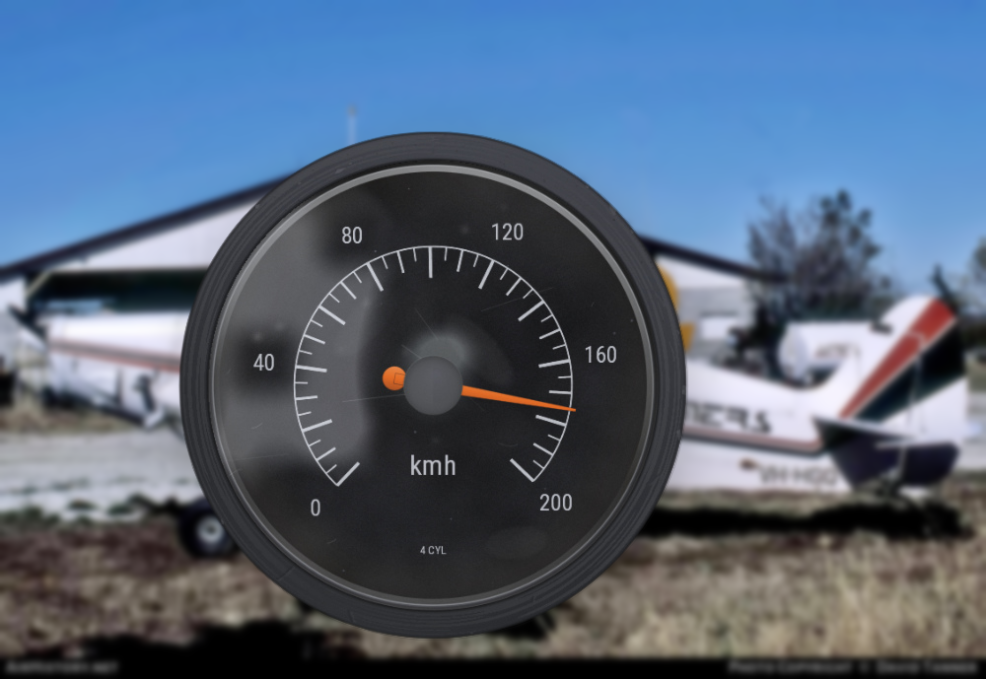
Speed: km/h 175
